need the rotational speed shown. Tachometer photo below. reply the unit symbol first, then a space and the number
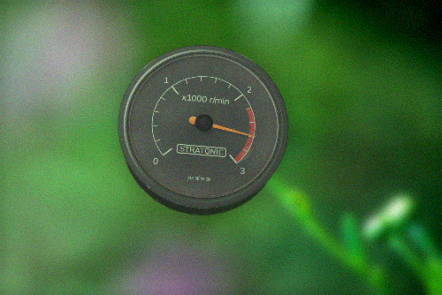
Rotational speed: rpm 2600
